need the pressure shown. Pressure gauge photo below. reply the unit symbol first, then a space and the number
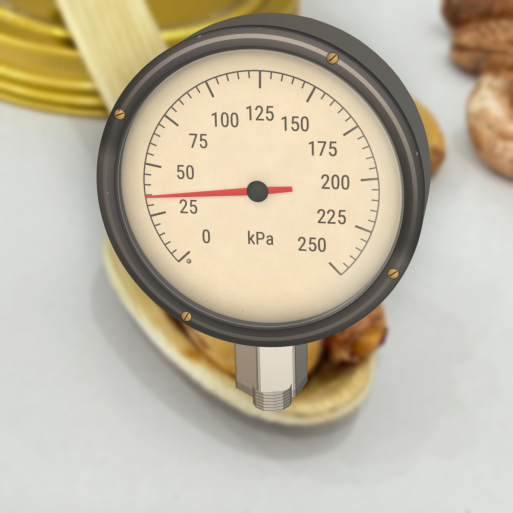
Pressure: kPa 35
